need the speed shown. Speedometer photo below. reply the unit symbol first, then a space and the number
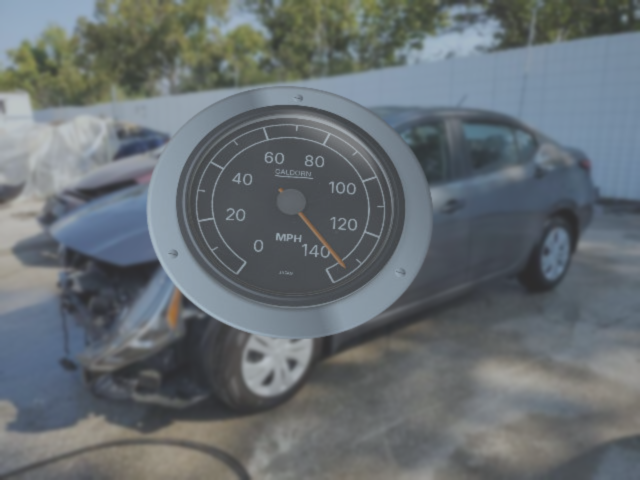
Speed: mph 135
